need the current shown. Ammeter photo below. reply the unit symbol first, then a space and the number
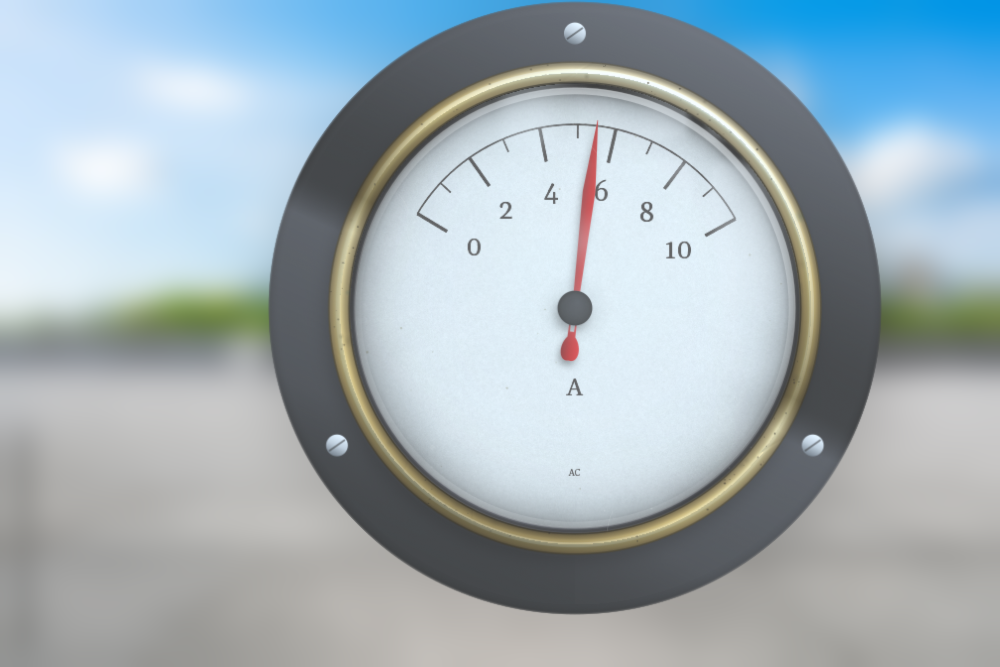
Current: A 5.5
